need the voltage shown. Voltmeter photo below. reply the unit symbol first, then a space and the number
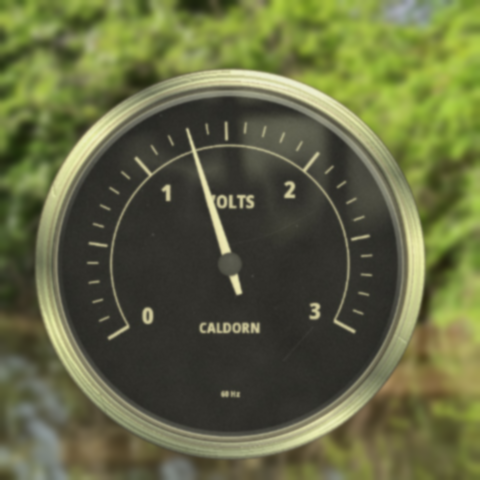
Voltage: V 1.3
